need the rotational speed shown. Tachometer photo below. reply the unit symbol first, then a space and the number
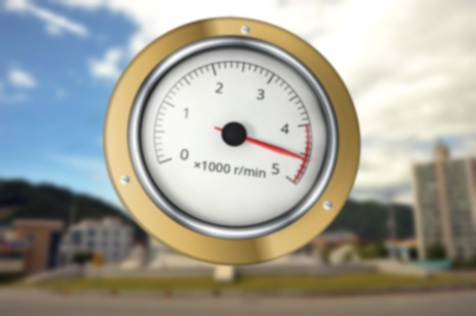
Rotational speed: rpm 4600
